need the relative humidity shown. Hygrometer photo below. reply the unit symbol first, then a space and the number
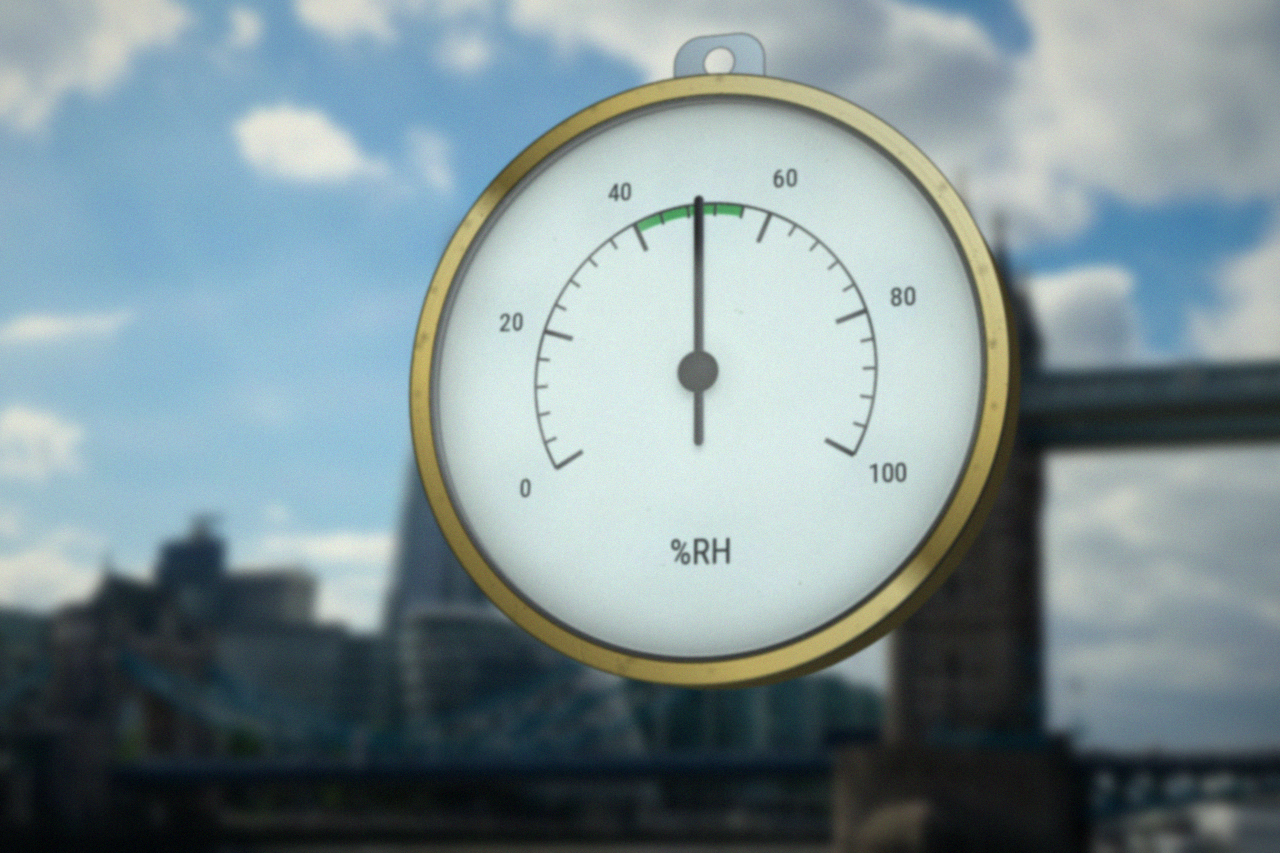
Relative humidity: % 50
